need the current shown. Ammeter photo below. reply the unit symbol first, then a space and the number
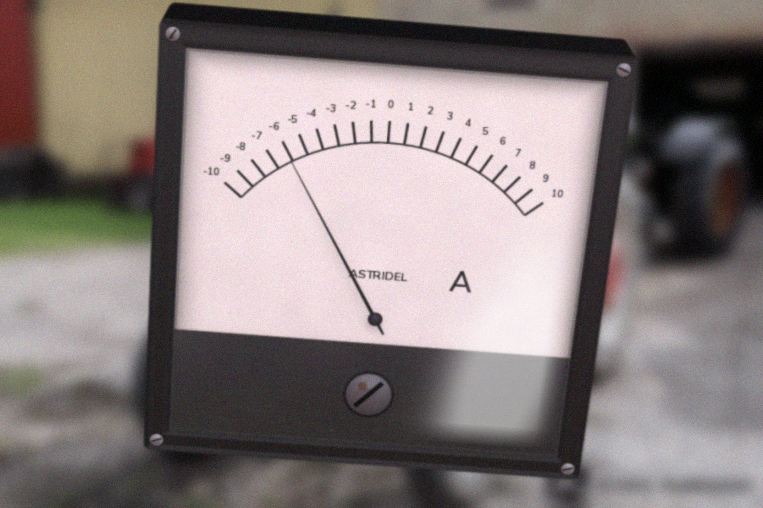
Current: A -6
